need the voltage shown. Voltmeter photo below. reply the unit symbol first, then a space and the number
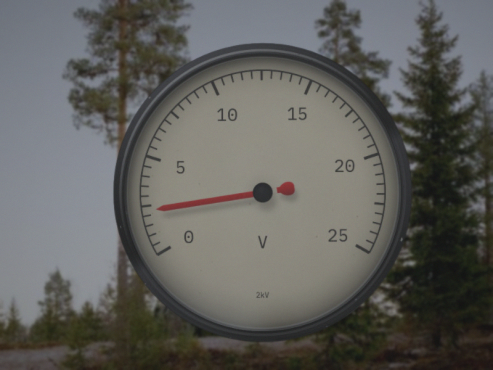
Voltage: V 2.25
